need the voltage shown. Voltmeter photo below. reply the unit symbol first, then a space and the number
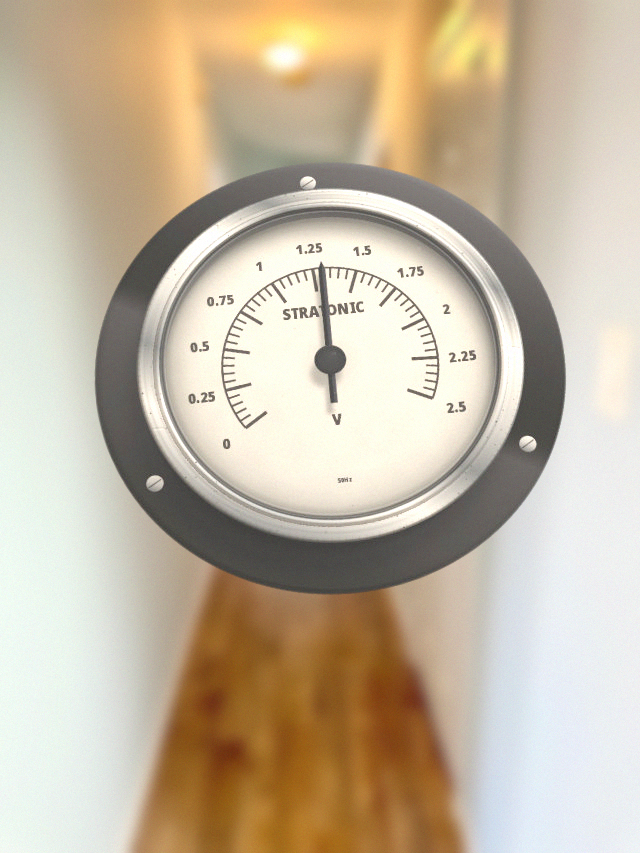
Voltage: V 1.3
